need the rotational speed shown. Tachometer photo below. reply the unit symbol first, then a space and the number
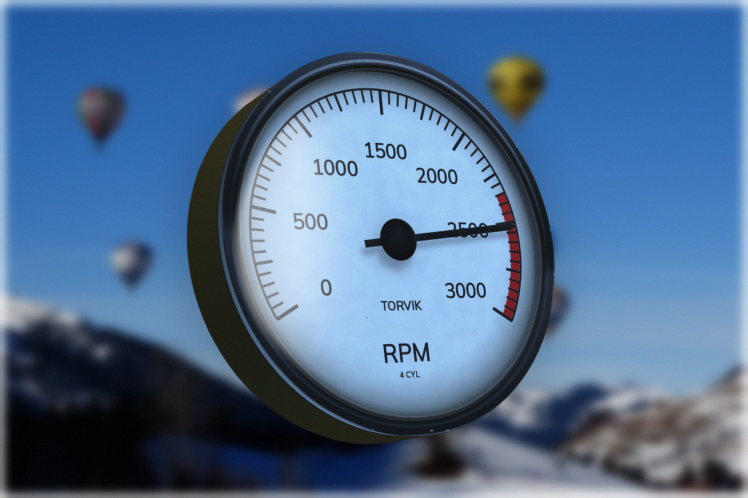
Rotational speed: rpm 2525
